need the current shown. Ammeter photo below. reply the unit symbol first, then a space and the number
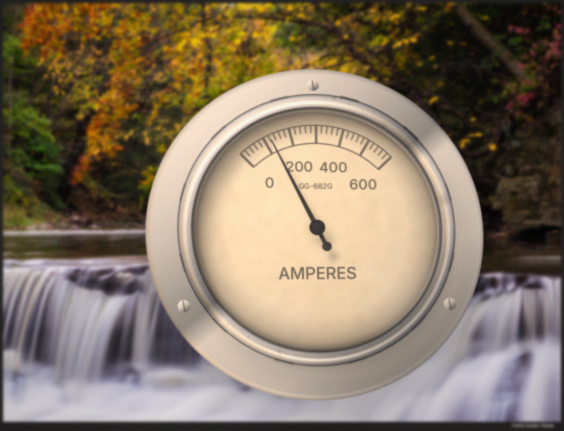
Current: A 120
